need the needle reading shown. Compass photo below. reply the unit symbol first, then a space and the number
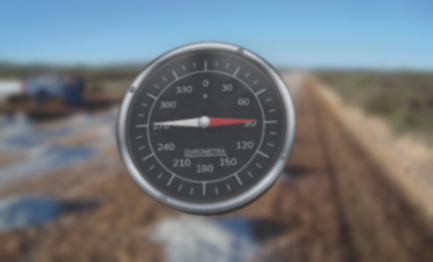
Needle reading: ° 90
